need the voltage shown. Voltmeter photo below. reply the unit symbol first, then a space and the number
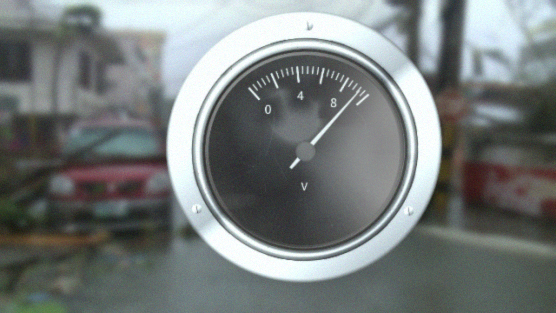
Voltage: V 9.2
